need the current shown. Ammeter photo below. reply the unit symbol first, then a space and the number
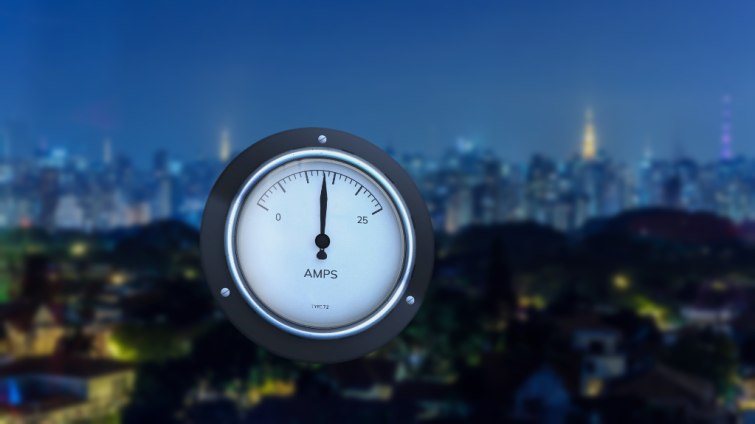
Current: A 13
